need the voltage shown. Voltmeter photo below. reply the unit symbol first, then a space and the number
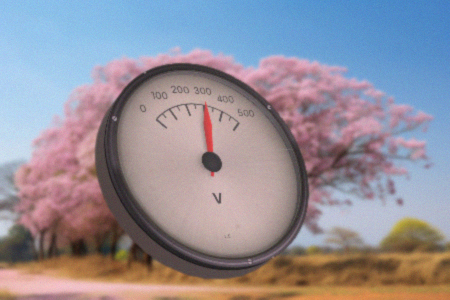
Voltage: V 300
